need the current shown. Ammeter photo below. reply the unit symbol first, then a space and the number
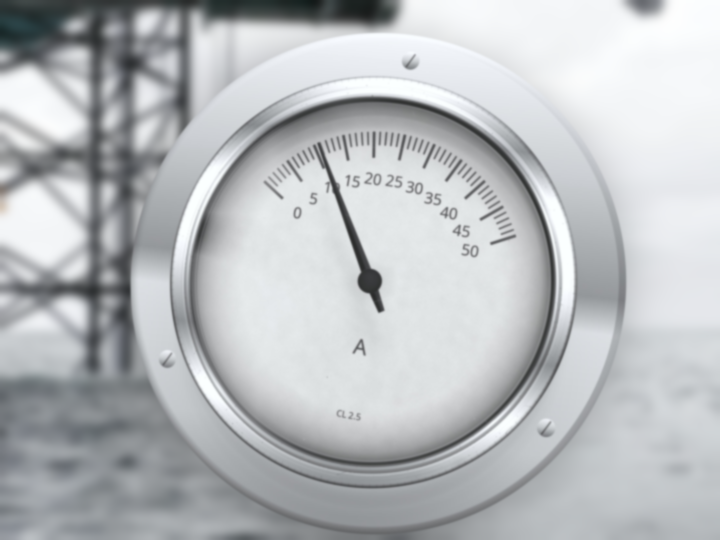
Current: A 11
